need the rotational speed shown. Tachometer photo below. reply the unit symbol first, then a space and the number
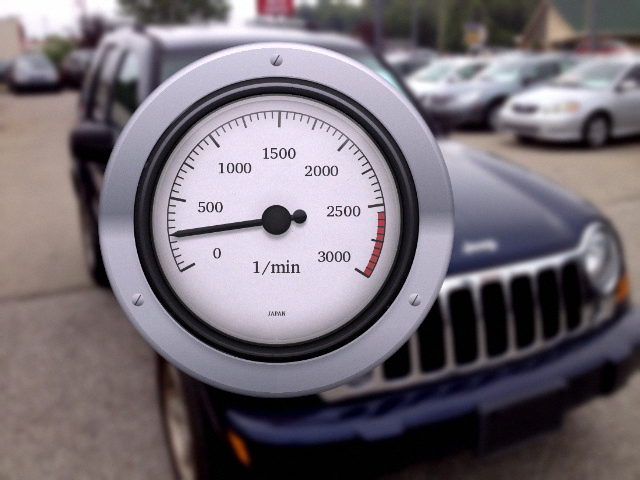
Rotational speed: rpm 250
